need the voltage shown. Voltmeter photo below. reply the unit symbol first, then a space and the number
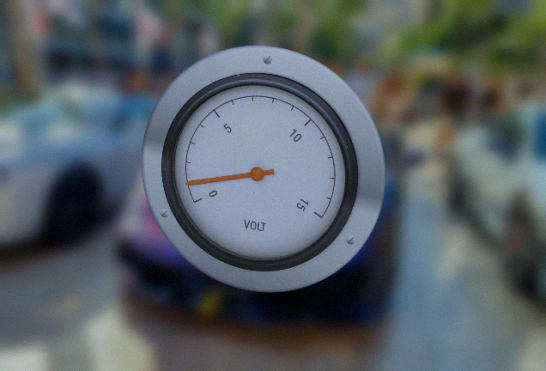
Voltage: V 1
